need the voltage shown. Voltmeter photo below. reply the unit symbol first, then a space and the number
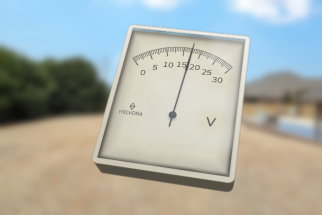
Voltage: V 17.5
